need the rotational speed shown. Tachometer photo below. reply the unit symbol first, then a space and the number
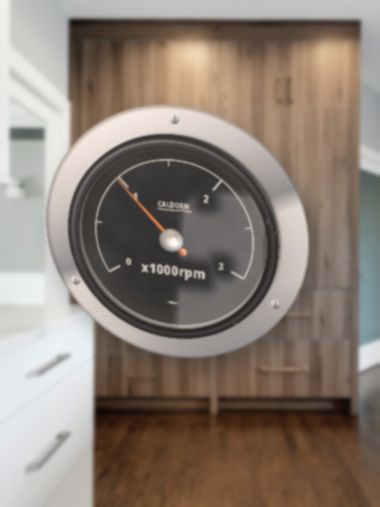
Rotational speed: rpm 1000
